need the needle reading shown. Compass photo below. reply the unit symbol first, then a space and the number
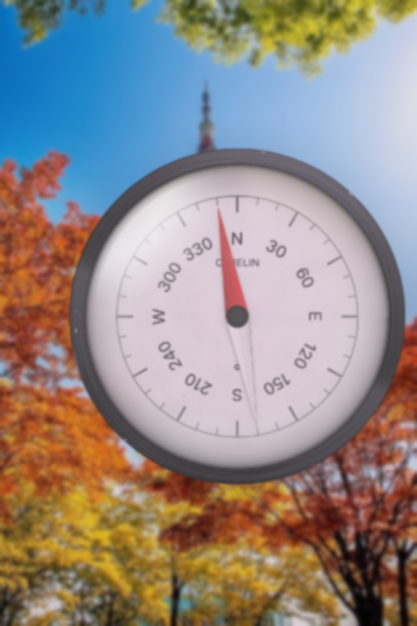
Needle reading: ° 350
